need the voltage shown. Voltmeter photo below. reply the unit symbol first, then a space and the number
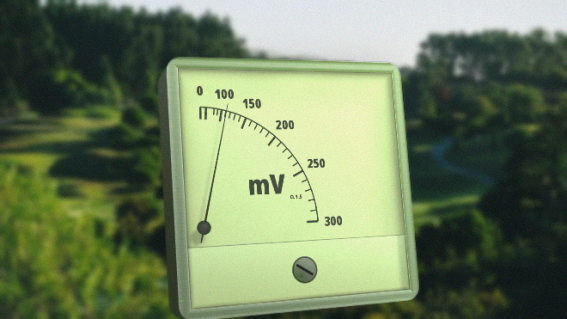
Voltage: mV 110
